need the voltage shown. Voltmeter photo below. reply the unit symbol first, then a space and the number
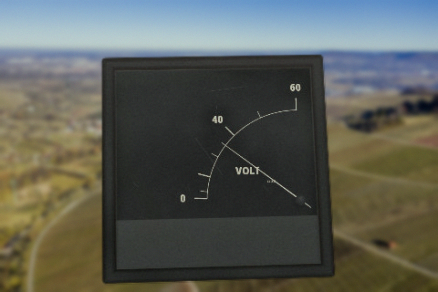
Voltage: V 35
